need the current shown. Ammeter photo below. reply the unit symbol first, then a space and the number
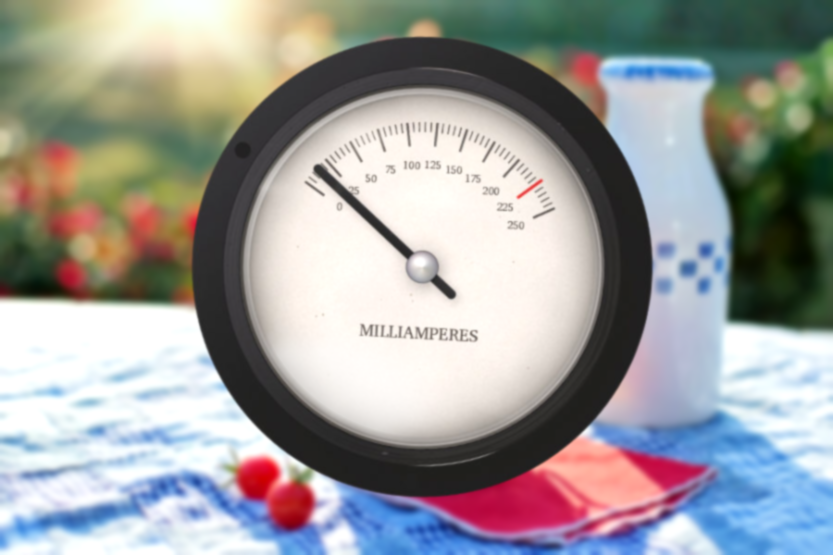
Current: mA 15
